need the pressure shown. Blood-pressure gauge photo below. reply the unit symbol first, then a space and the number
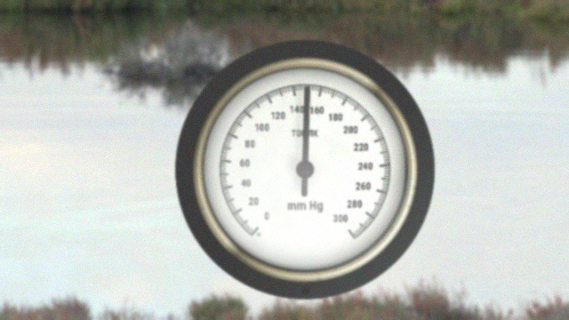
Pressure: mmHg 150
